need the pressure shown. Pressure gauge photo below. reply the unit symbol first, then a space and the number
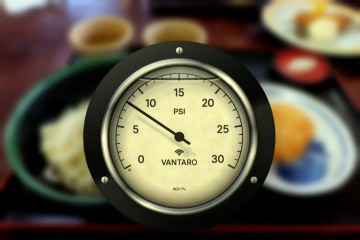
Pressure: psi 8
